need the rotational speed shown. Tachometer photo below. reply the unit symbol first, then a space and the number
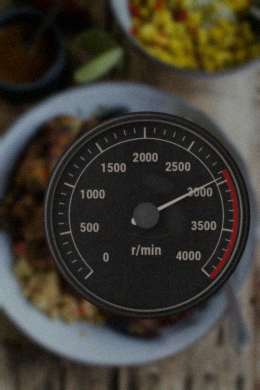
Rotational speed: rpm 2950
